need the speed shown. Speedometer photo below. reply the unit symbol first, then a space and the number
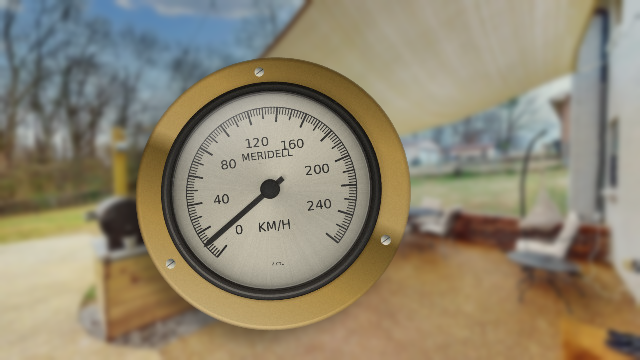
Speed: km/h 10
